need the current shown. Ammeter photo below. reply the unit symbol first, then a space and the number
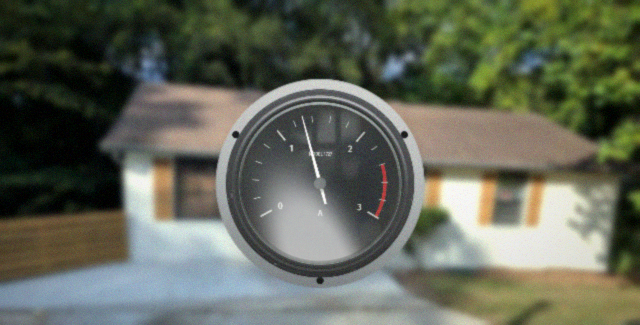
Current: A 1.3
